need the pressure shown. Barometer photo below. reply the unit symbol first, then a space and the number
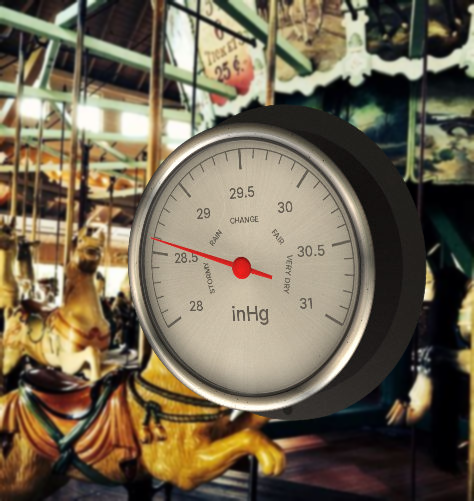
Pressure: inHg 28.6
